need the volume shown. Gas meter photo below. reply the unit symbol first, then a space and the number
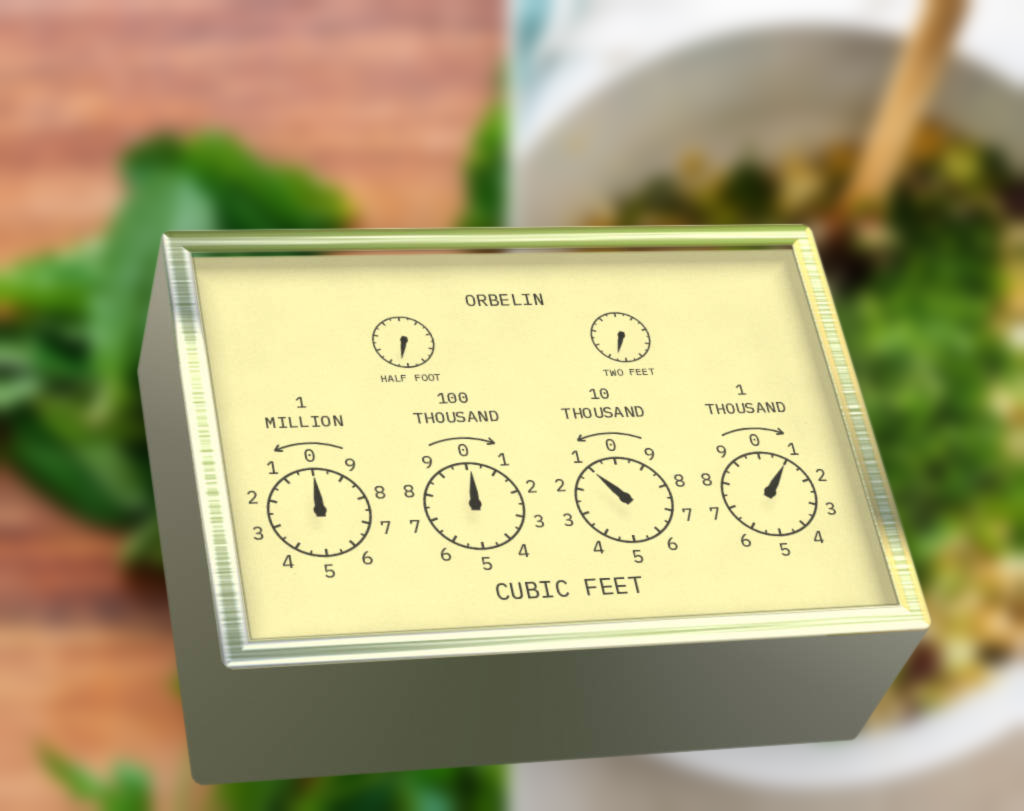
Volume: ft³ 1100
